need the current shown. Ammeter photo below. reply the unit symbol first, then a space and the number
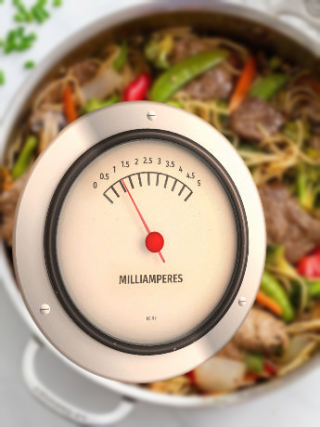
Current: mA 1
